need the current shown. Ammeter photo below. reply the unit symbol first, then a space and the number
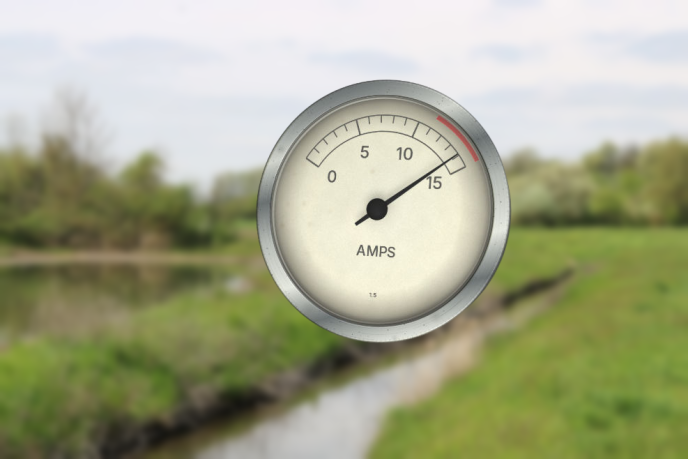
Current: A 14
